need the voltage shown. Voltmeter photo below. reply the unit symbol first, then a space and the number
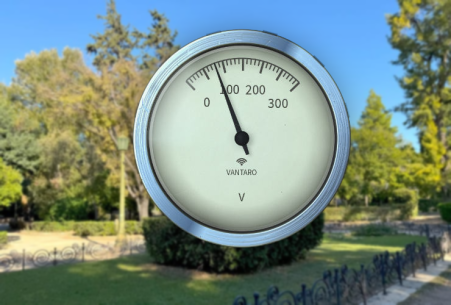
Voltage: V 80
